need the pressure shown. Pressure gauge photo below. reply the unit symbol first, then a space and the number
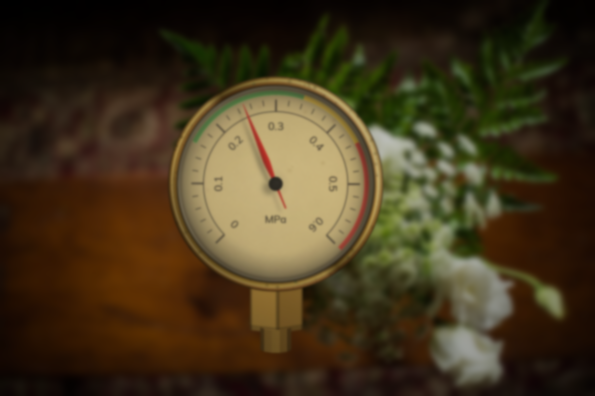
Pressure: MPa 0.25
